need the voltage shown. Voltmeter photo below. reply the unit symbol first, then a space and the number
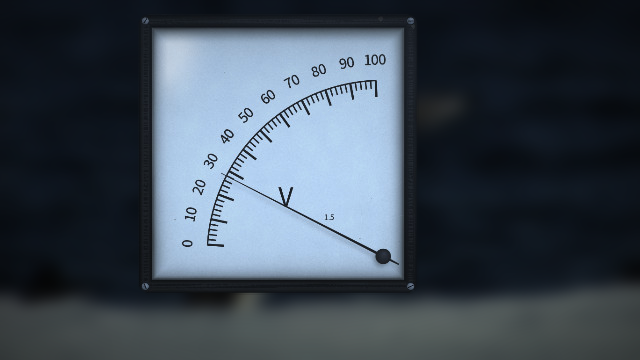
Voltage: V 28
